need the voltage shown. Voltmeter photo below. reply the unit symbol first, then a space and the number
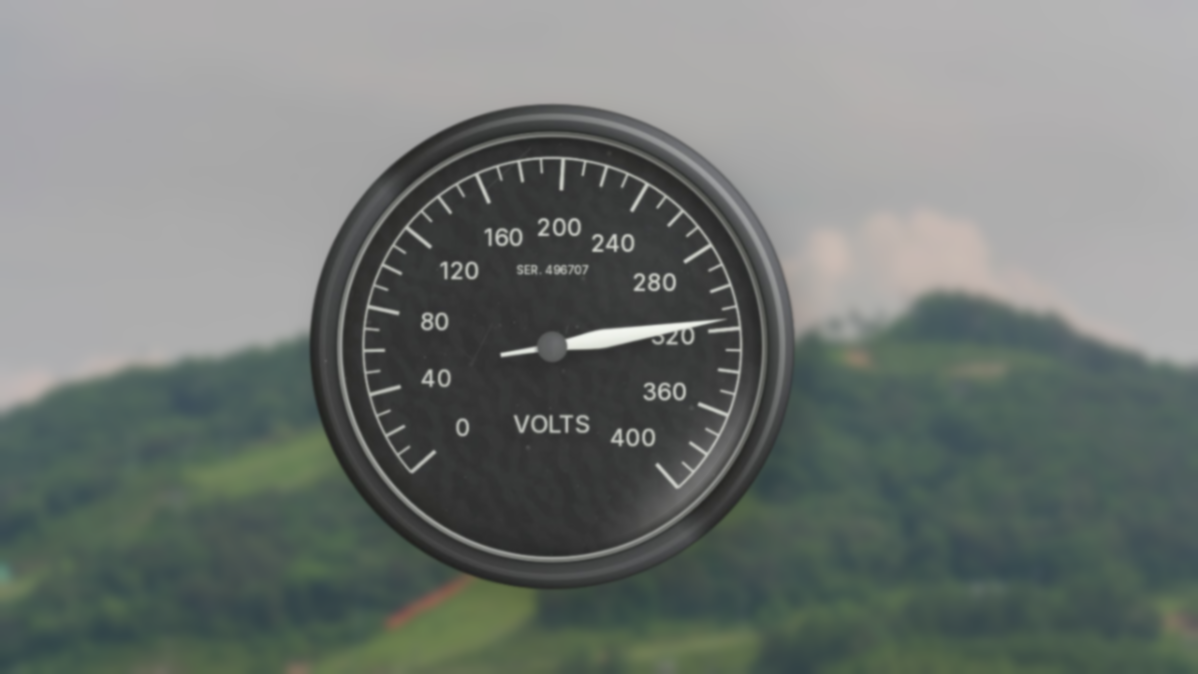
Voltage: V 315
